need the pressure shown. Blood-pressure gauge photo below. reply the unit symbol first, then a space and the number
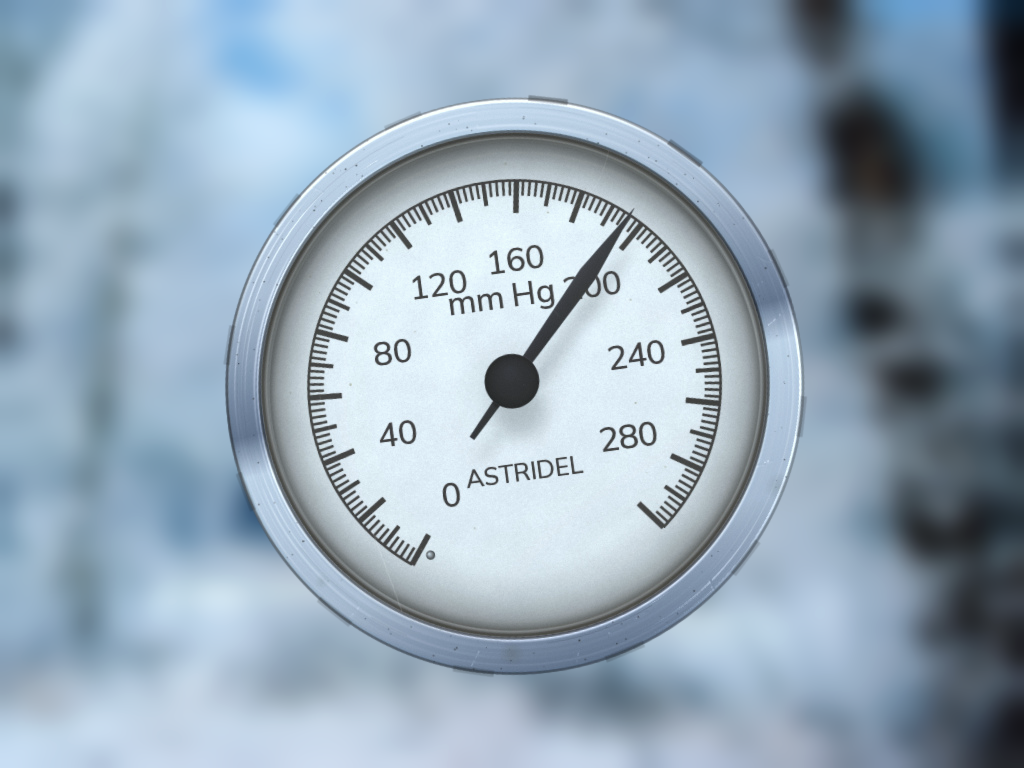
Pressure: mmHg 196
